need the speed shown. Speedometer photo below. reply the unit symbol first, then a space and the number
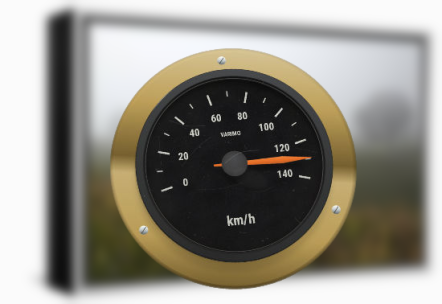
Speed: km/h 130
